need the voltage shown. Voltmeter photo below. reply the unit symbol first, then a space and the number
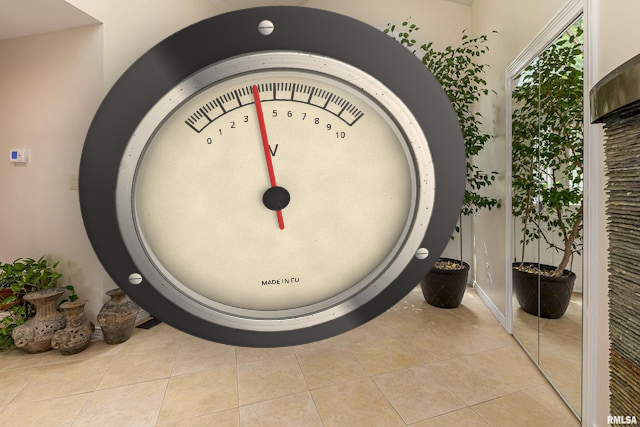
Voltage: V 4
